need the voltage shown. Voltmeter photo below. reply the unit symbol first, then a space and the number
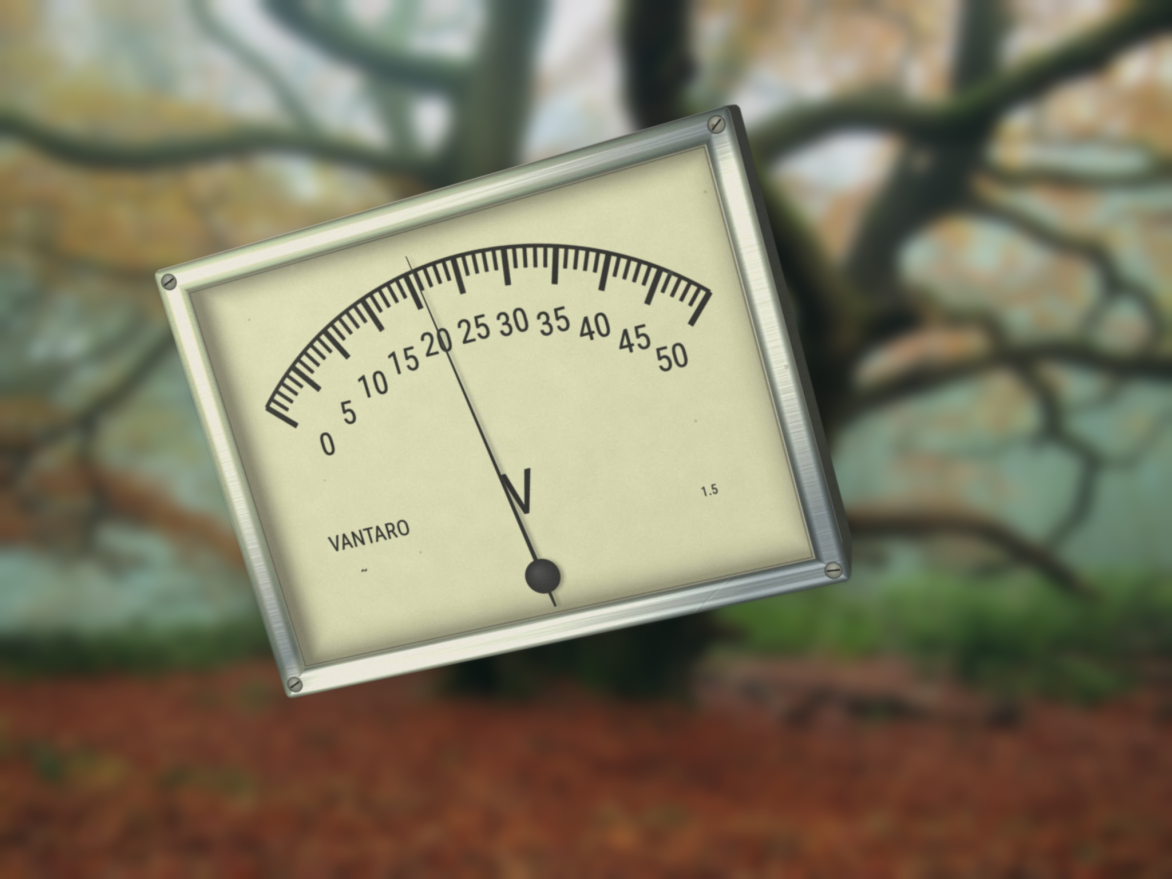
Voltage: V 21
